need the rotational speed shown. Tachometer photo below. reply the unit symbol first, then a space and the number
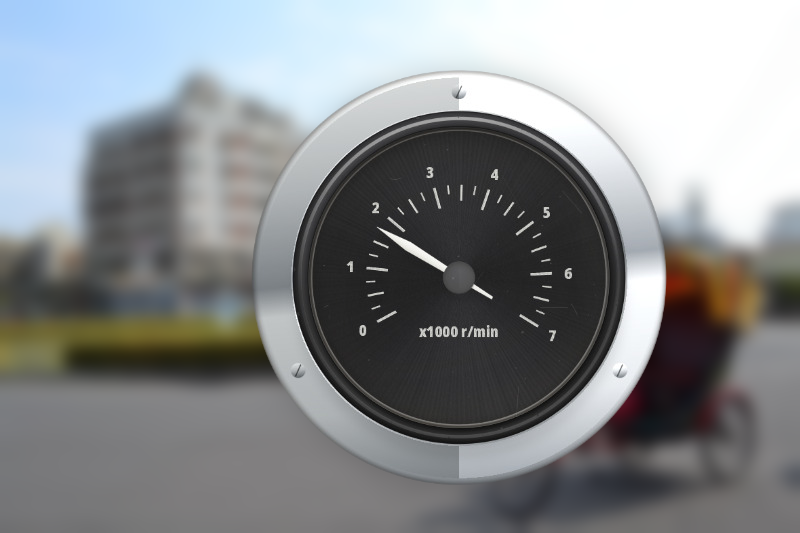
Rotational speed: rpm 1750
